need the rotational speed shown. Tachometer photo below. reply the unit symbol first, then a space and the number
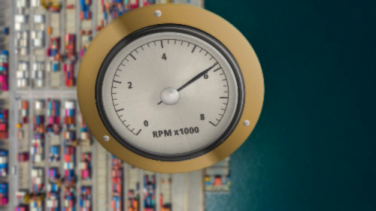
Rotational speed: rpm 5800
